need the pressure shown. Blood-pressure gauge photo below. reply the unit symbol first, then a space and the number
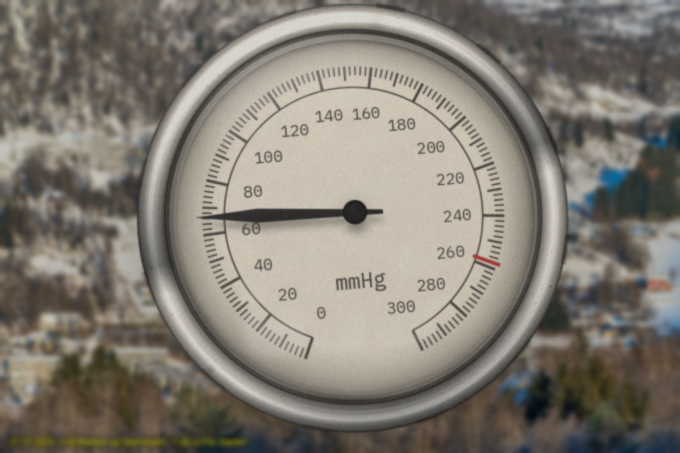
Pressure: mmHg 66
